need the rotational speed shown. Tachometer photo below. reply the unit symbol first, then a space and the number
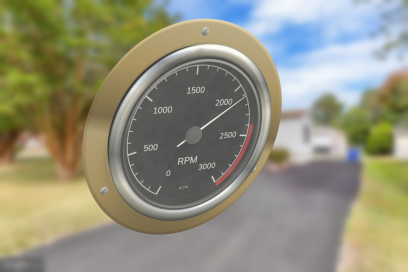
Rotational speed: rpm 2100
